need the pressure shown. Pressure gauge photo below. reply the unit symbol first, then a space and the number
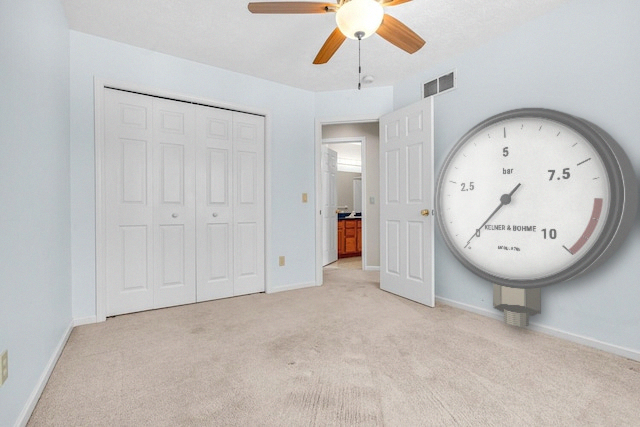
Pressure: bar 0
